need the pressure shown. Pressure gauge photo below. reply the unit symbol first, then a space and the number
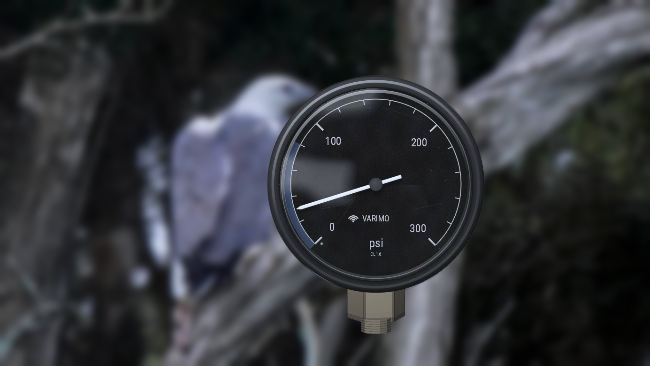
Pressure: psi 30
